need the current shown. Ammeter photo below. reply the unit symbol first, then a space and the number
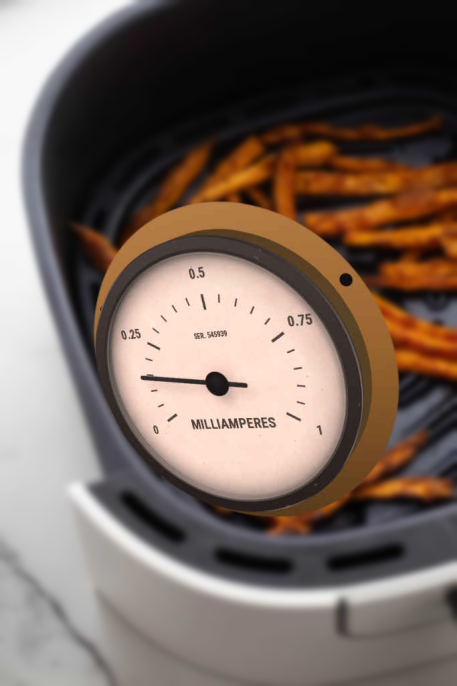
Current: mA 0.15
